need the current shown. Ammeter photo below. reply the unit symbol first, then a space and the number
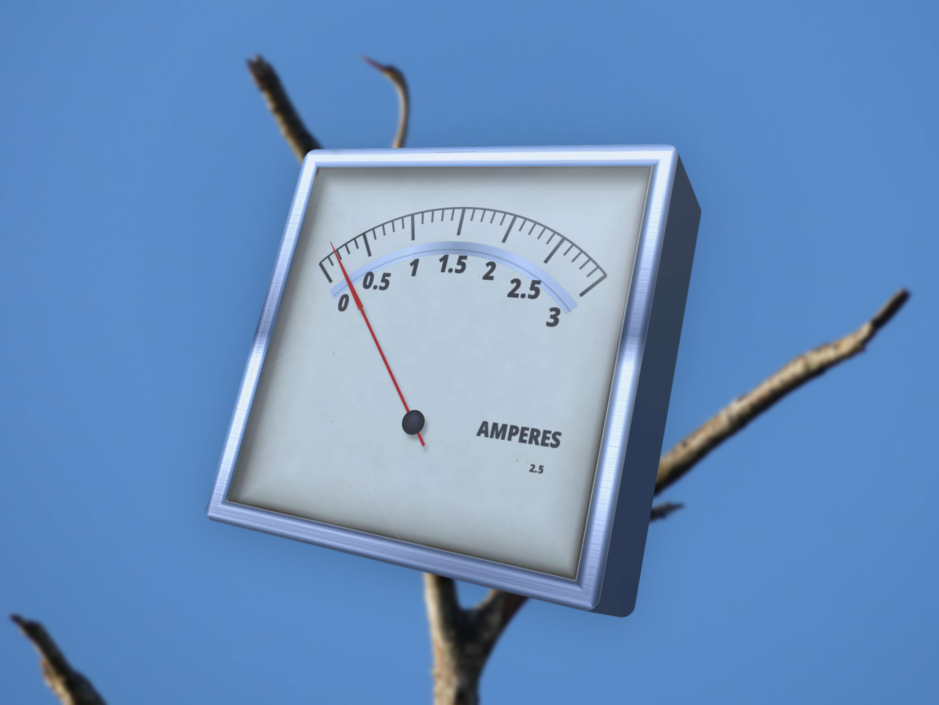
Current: A 0.2
